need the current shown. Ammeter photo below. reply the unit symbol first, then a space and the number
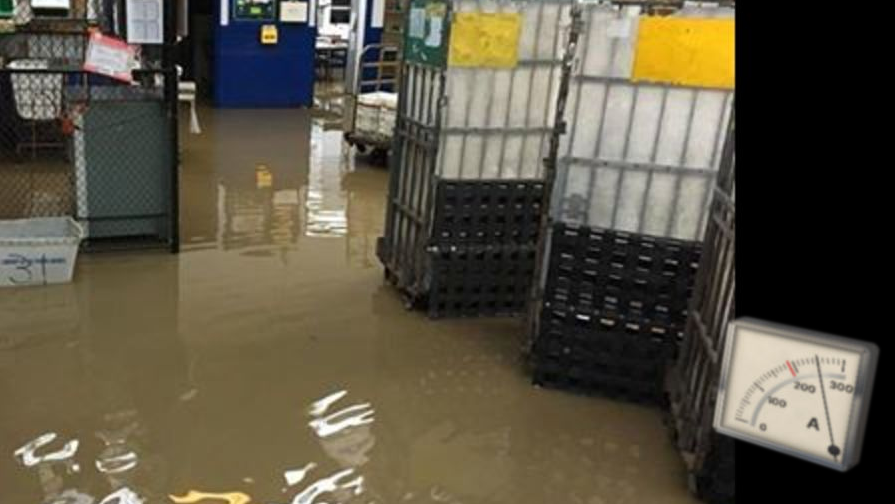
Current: A 250
